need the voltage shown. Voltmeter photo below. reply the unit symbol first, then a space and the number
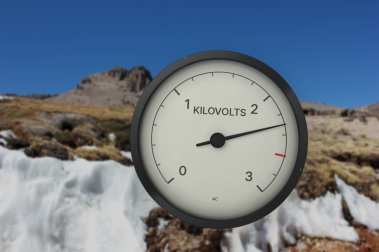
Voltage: kV 2.3
